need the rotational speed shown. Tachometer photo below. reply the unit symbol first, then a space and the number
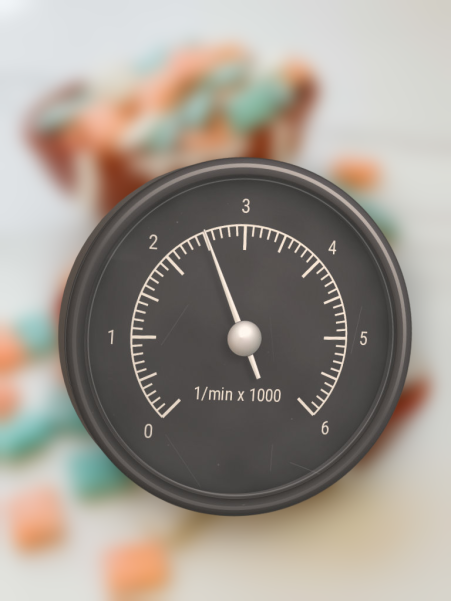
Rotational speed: rpm 2500
